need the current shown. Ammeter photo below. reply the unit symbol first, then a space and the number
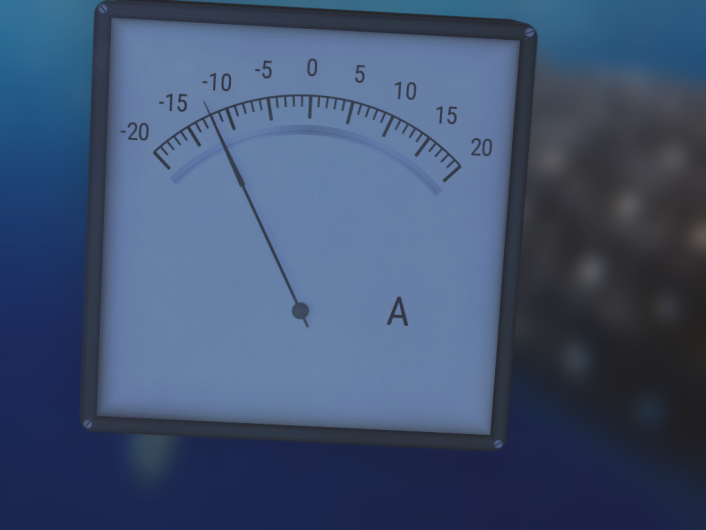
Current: A -12
